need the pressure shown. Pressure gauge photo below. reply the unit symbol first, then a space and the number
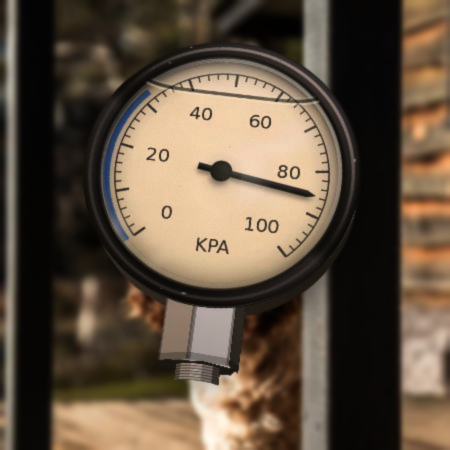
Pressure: kPa 86
